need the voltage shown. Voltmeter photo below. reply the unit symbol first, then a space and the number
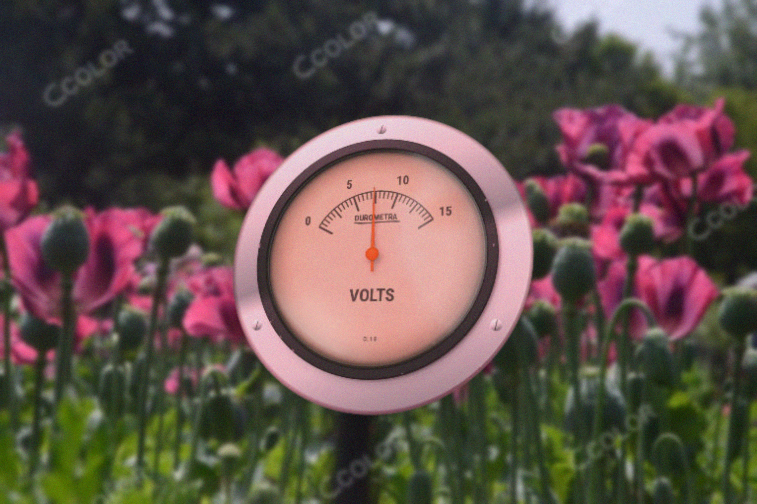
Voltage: V 7.5
